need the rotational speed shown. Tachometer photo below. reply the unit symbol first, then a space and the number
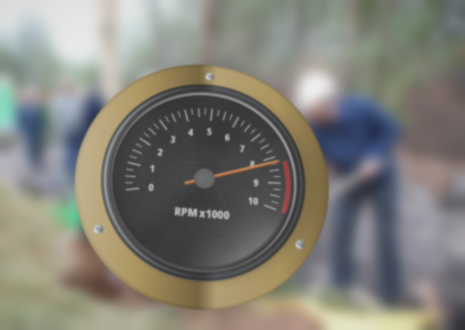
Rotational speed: rpm 8250
